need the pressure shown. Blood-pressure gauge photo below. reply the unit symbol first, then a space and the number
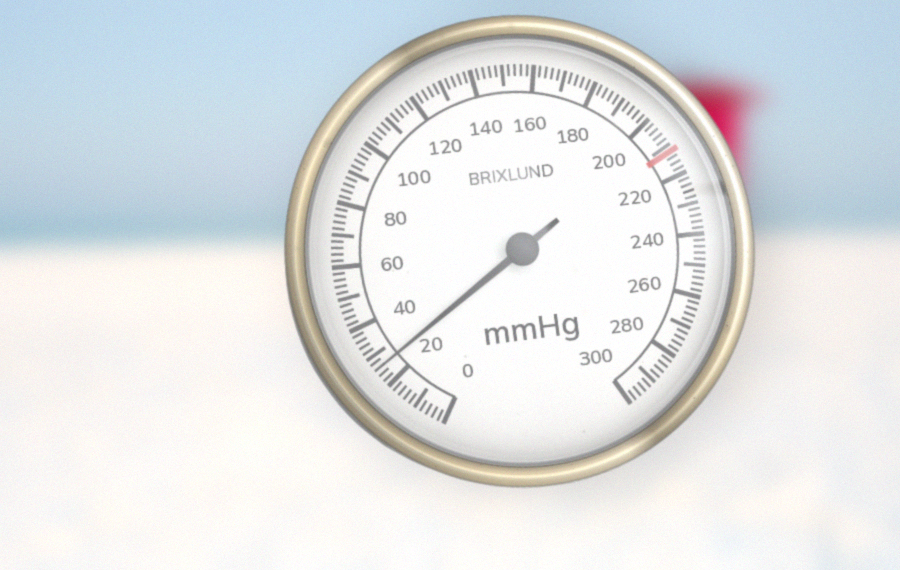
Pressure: mmHg 26
